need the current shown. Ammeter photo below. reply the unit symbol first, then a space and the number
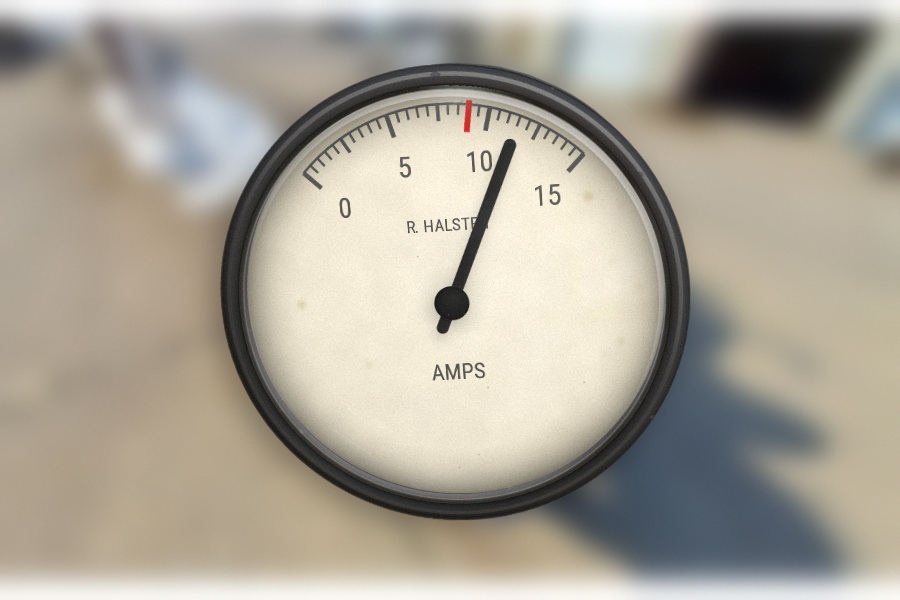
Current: A 11.5
